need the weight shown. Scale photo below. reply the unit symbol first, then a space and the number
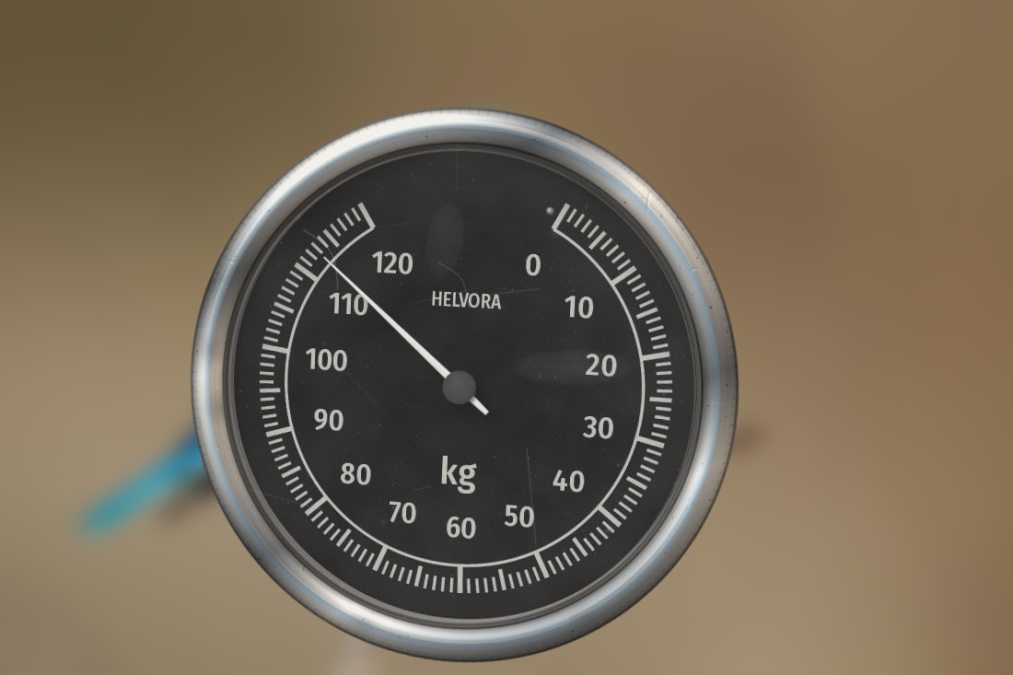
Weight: kg 113
